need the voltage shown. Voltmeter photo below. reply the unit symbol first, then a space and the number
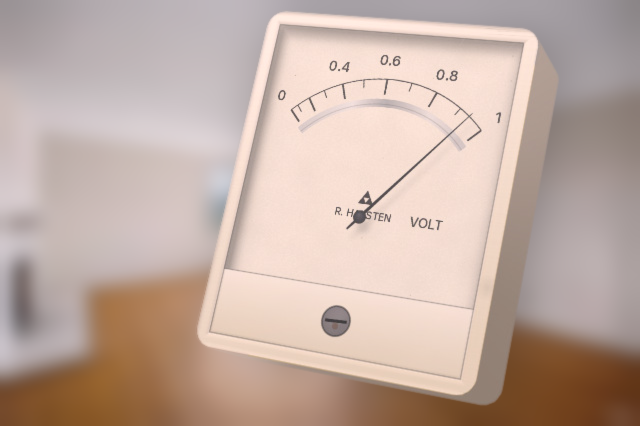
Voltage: V 0.95
